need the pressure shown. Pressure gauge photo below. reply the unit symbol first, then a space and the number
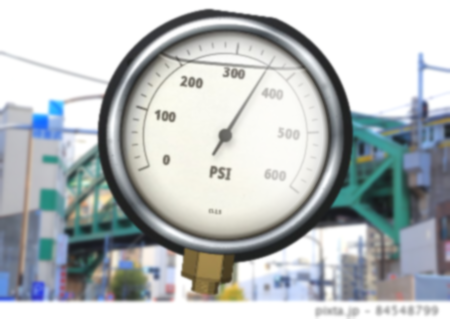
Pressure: psi 360
